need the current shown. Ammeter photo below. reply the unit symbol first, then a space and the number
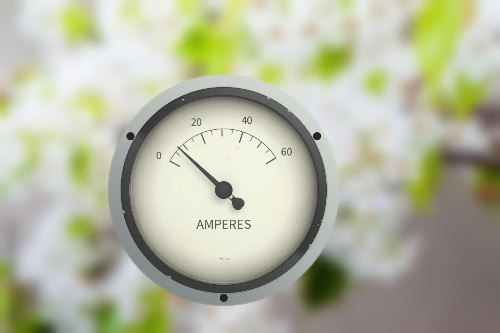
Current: A 7.5
